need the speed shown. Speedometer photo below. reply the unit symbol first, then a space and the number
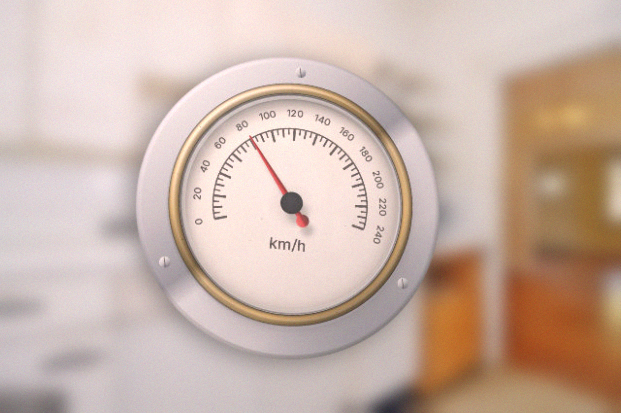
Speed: km/h 80
